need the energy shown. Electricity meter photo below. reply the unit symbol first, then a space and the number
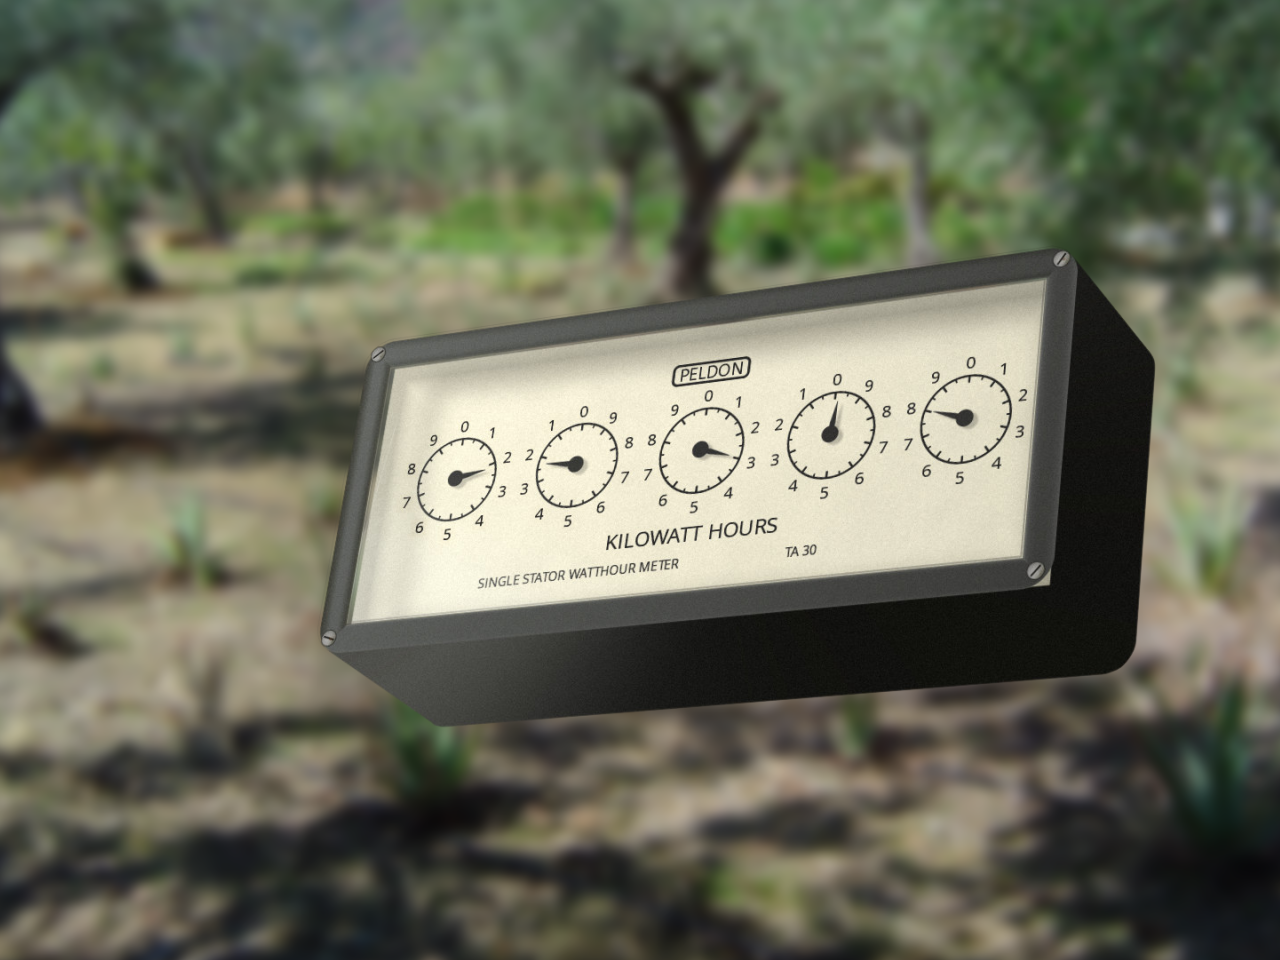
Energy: kWh 22298
